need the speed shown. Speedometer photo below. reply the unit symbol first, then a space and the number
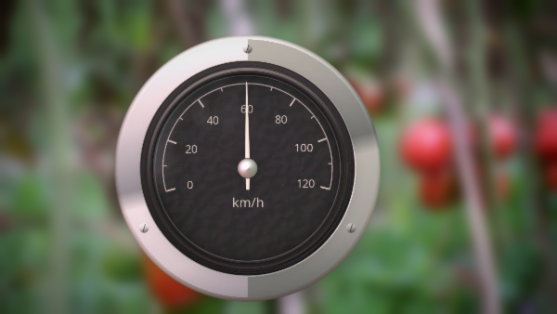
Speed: km/h 60
